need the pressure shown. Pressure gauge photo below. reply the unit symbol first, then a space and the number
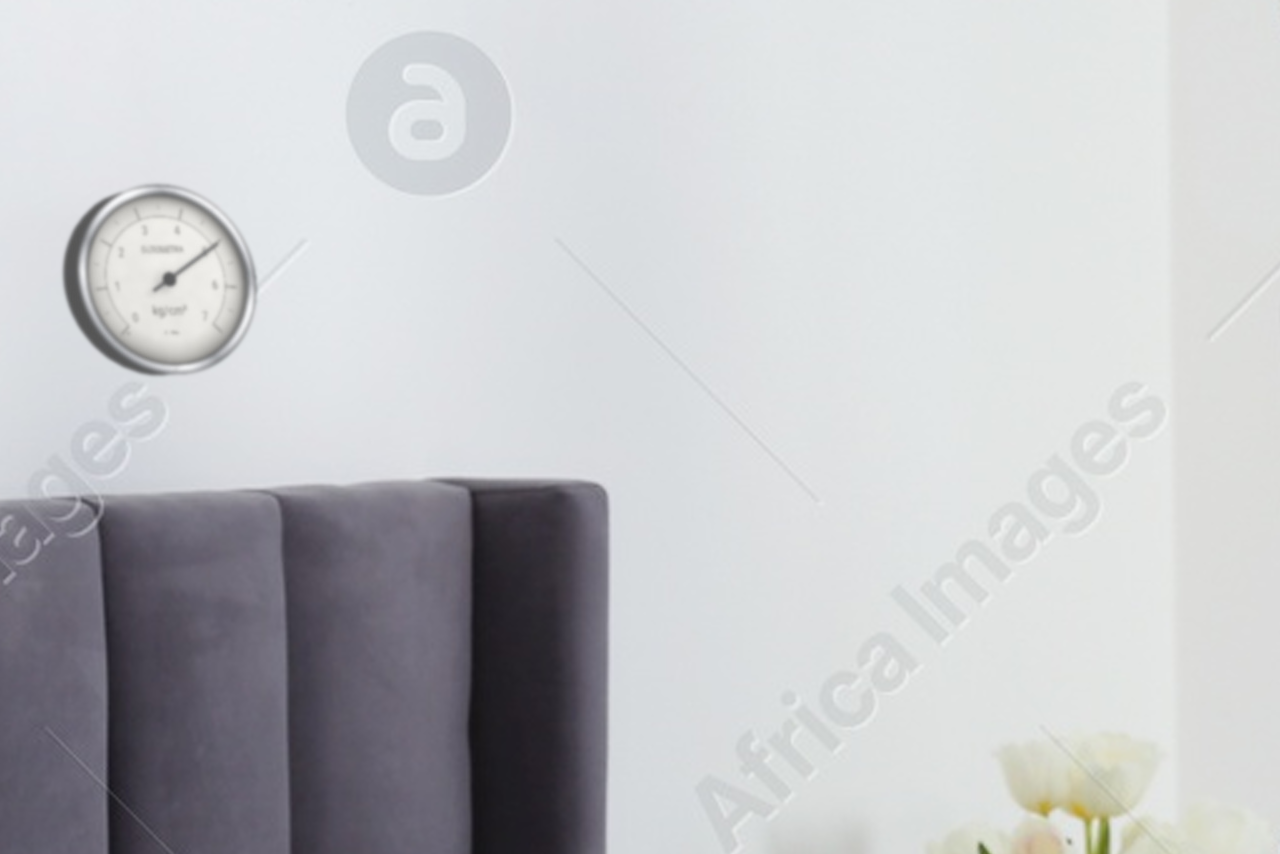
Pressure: kg/cm² 5
